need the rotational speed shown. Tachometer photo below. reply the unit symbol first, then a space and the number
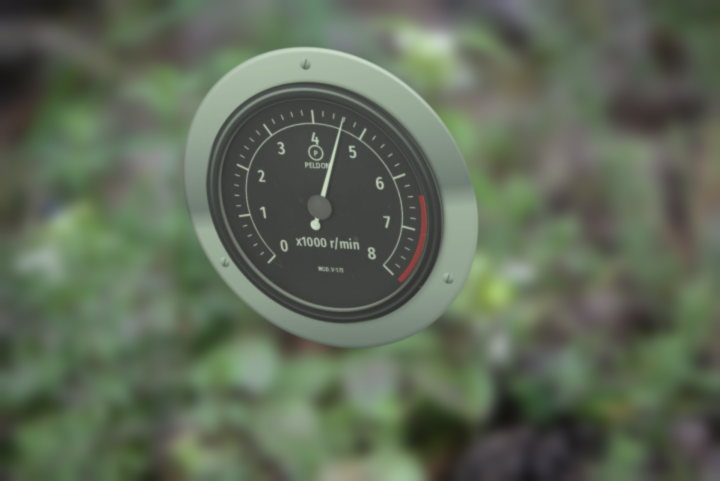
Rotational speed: rpm 4600
